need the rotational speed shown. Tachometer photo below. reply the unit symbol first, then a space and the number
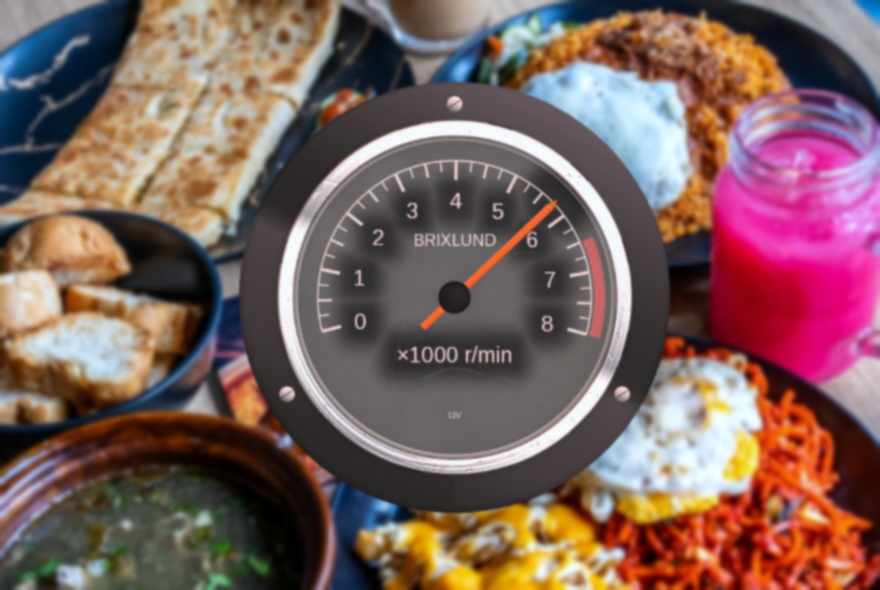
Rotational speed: rpm 5750
